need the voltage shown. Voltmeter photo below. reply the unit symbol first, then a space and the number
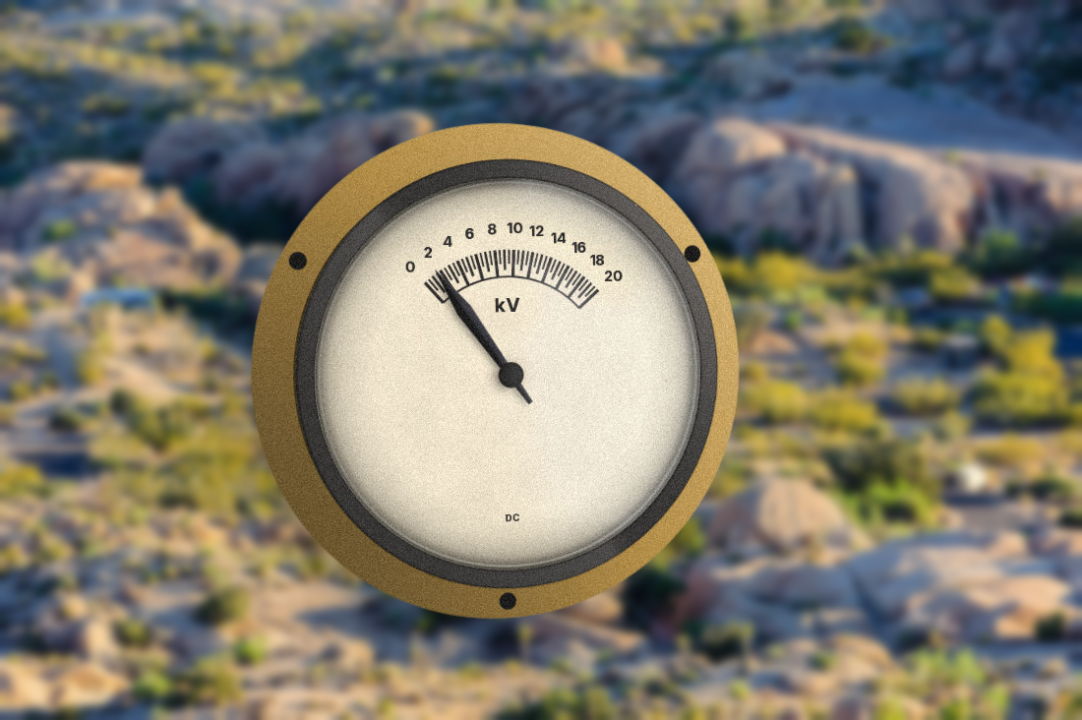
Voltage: kV 1.5
